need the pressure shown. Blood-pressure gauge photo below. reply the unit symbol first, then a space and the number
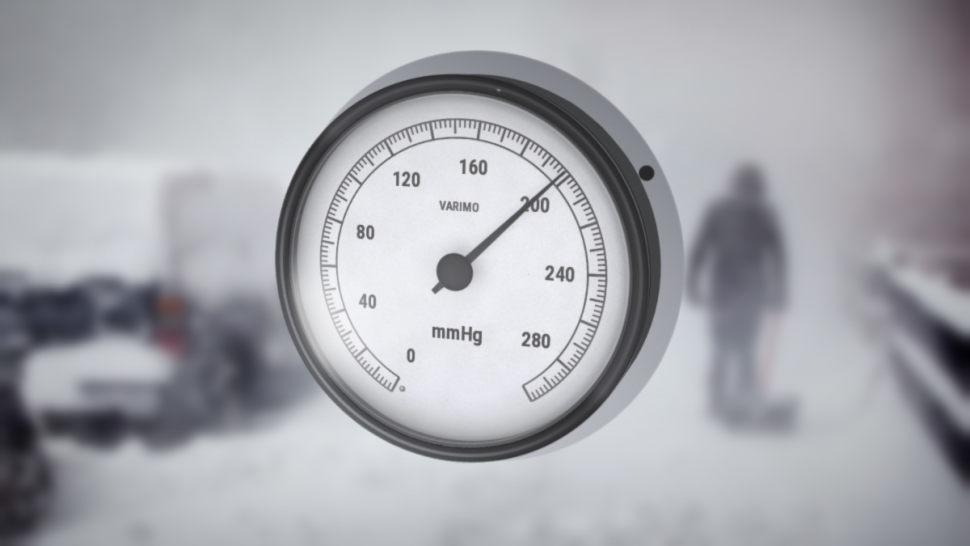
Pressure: mmHg 198
